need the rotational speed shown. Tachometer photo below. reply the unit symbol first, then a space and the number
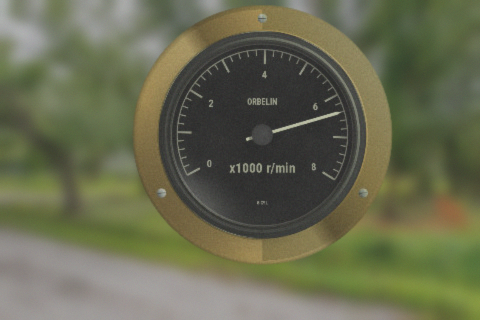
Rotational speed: rpm 6400
